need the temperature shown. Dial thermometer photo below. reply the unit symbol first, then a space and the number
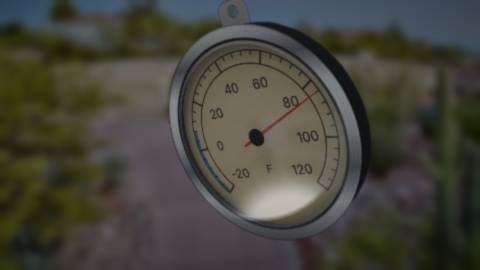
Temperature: °F 84
